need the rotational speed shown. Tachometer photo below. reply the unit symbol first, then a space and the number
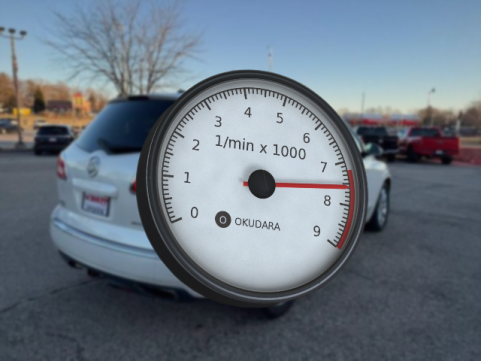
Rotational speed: rpm 7600
